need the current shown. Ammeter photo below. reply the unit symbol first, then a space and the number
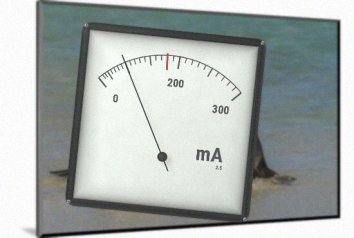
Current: mA 100
